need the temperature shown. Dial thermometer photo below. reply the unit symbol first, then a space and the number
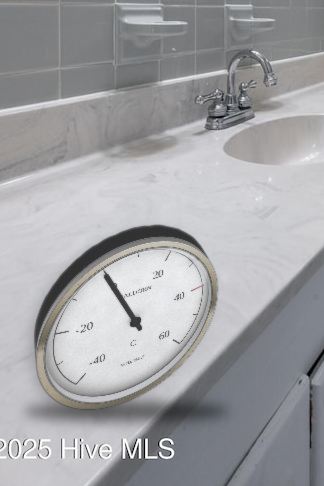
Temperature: °C 0
